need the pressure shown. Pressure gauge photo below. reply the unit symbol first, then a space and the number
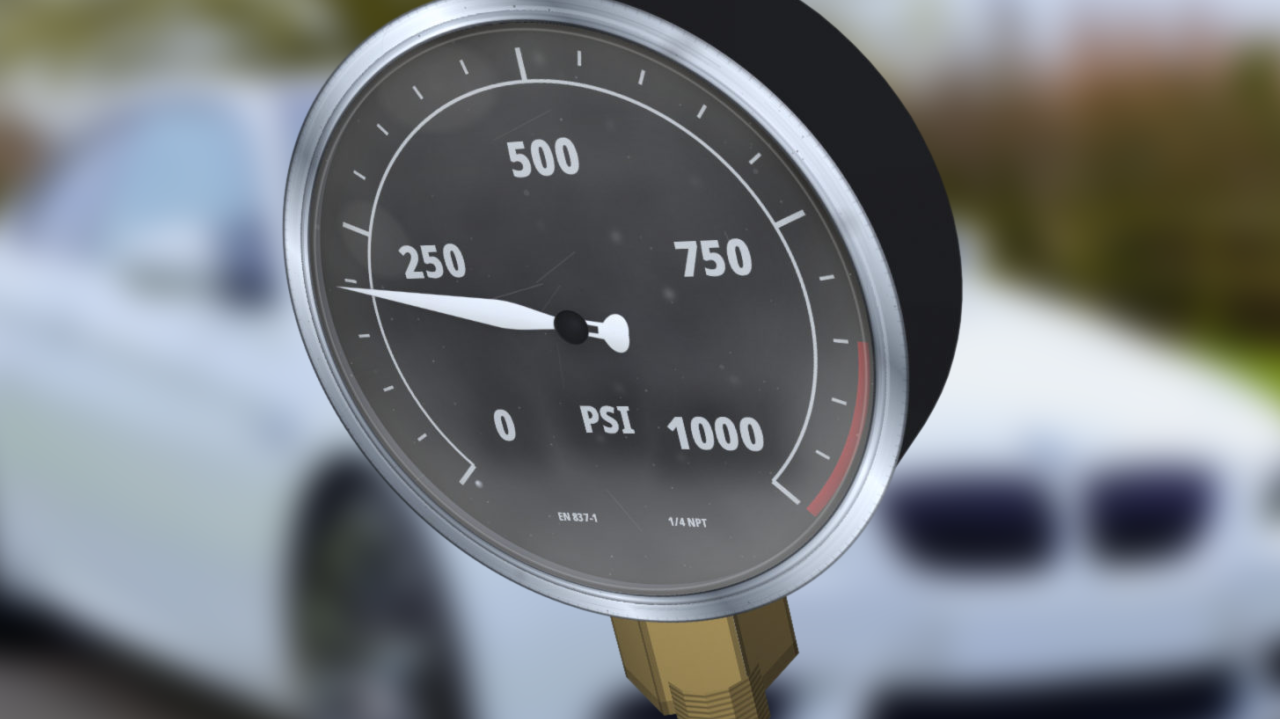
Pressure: psi 200
